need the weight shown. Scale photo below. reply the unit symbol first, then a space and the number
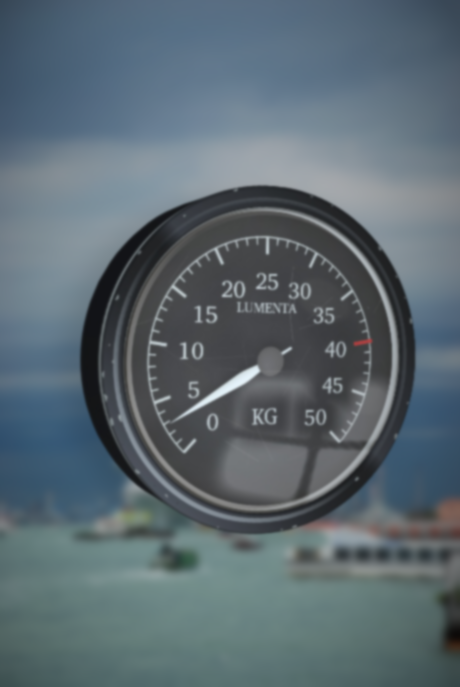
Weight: kg 3
